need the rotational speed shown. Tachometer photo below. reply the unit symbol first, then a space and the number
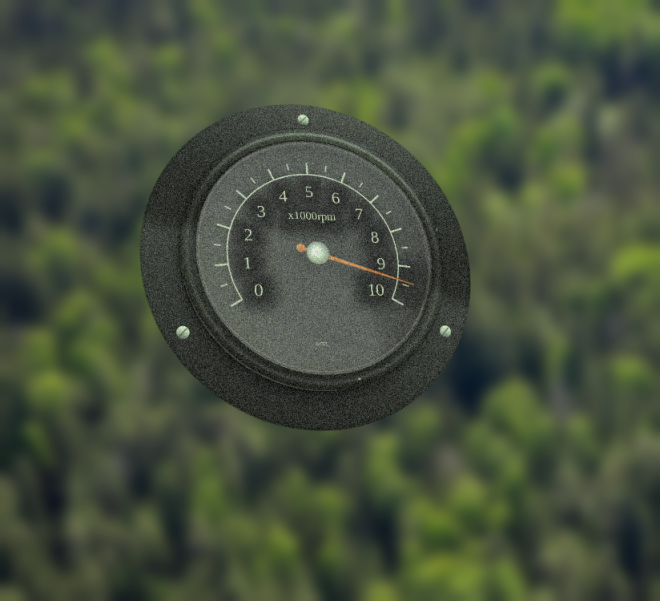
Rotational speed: rpm 9500
